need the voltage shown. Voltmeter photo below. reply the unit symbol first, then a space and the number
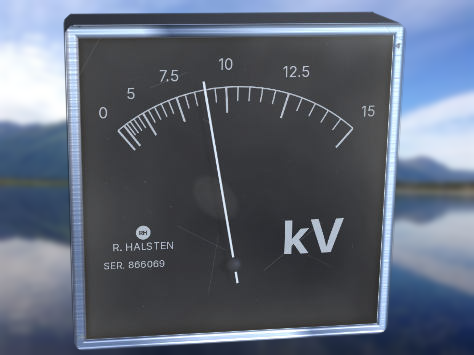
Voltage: kV 9
